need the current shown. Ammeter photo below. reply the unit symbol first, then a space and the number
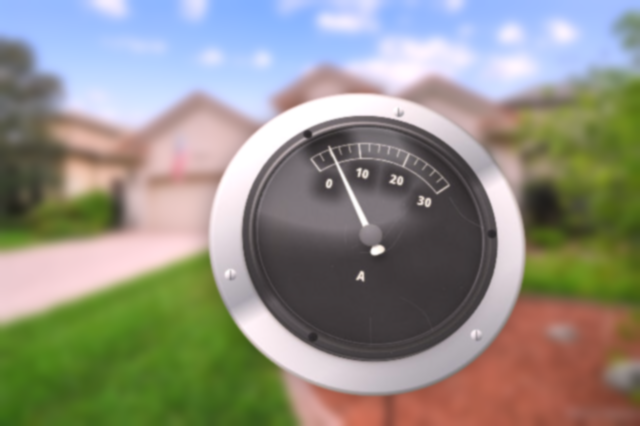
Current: A 4
